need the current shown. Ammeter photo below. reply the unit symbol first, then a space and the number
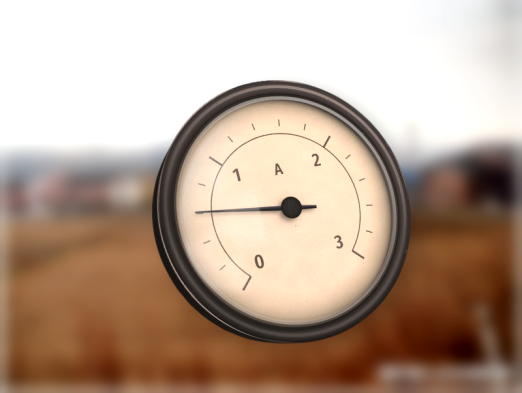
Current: A 0.6
